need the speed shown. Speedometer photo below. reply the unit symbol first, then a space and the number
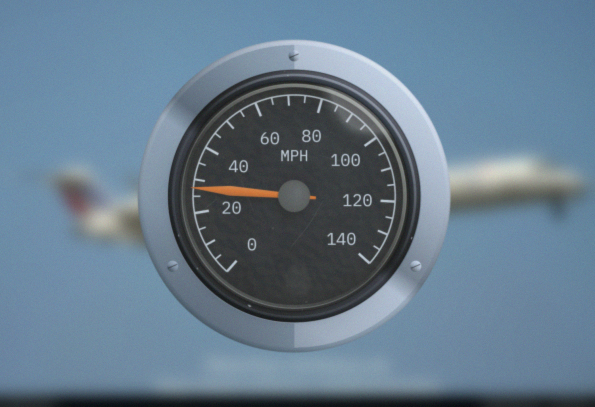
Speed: mph 27.5
